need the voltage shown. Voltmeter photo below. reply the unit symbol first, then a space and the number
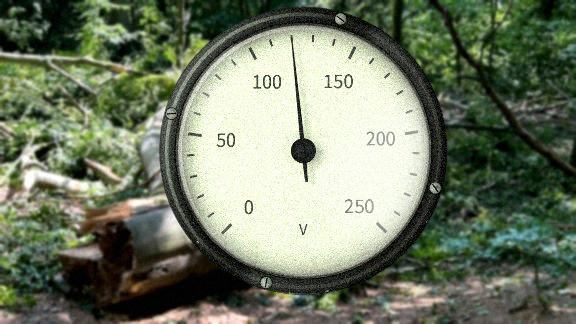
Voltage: V 120
